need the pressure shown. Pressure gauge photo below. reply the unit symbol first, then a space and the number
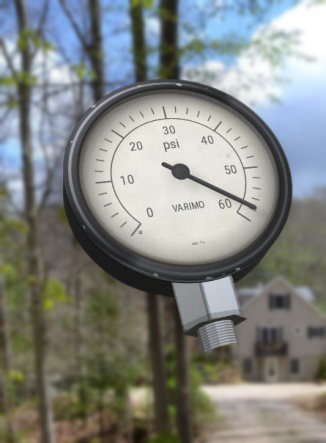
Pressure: psi 58
